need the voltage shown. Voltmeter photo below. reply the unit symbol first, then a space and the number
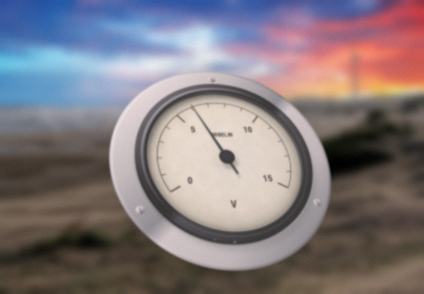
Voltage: V 6
